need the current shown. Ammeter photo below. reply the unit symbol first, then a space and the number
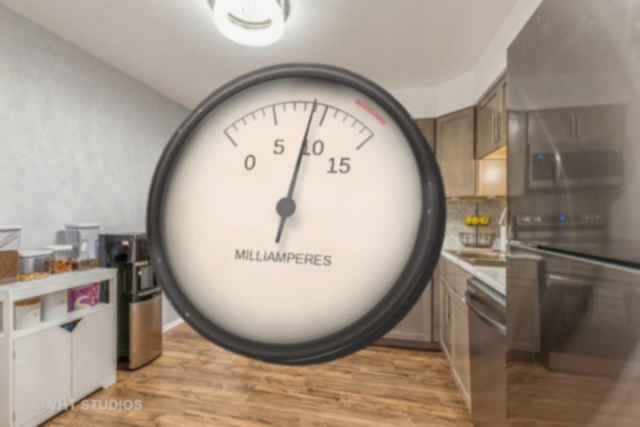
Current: mA 9
